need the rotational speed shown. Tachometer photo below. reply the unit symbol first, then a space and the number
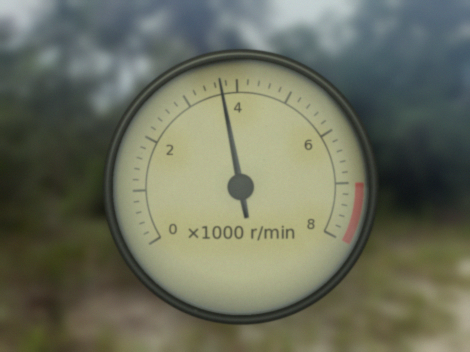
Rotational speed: rpm 3700
